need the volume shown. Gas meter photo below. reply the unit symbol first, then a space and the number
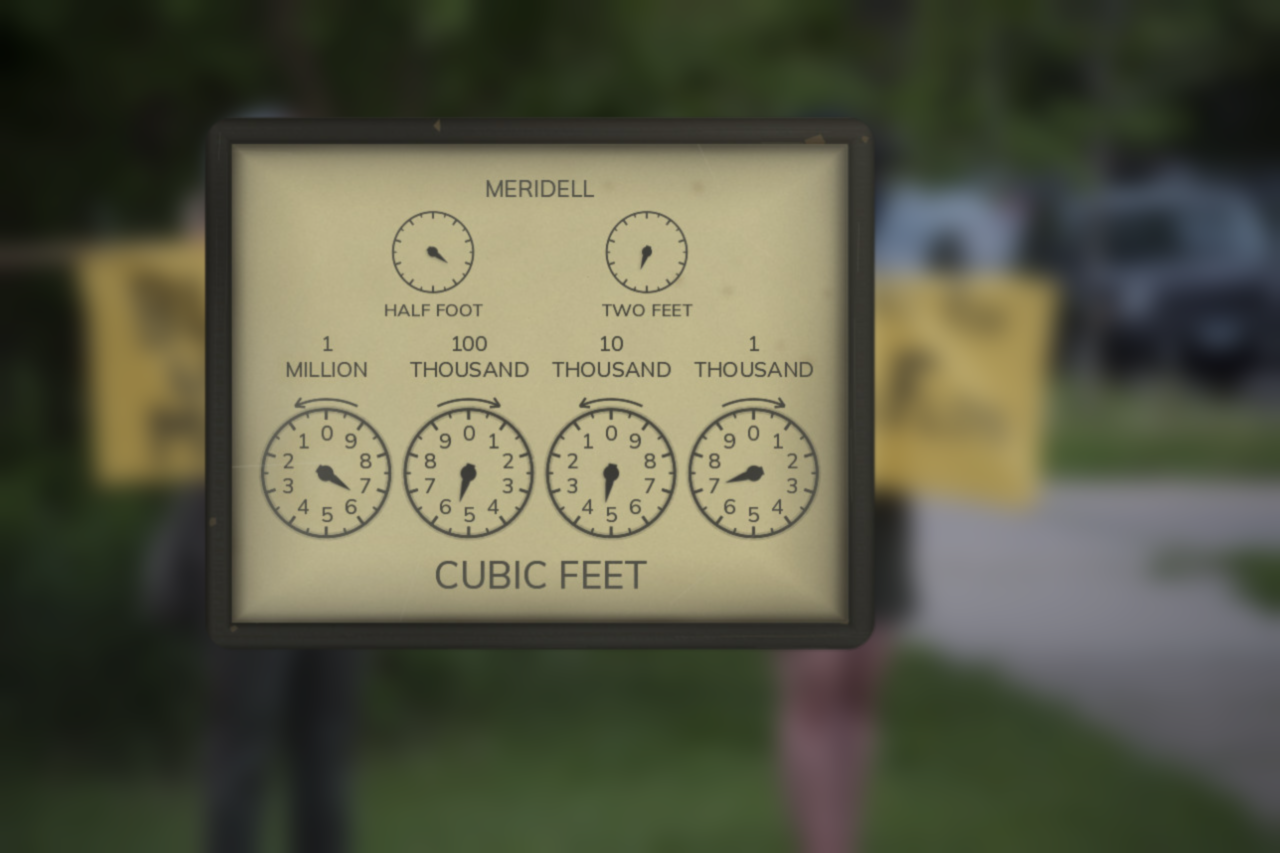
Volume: ft³ 654700
